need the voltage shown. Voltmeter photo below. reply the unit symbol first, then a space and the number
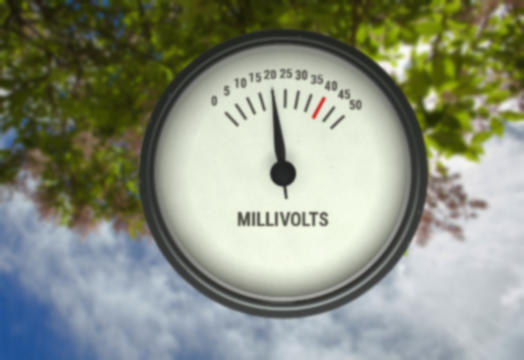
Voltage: mV 20
